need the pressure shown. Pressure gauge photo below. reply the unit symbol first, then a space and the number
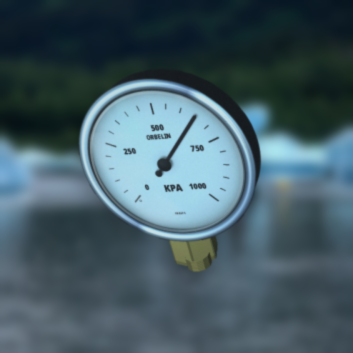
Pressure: kPa 650
